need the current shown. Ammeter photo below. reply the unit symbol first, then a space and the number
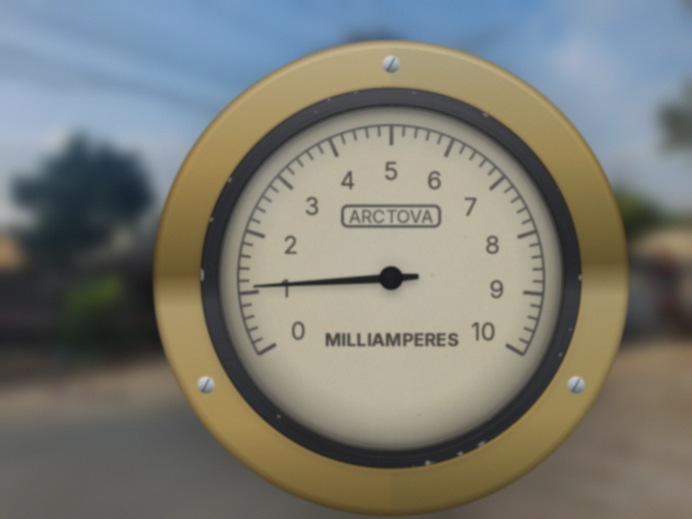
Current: mA 1.1
